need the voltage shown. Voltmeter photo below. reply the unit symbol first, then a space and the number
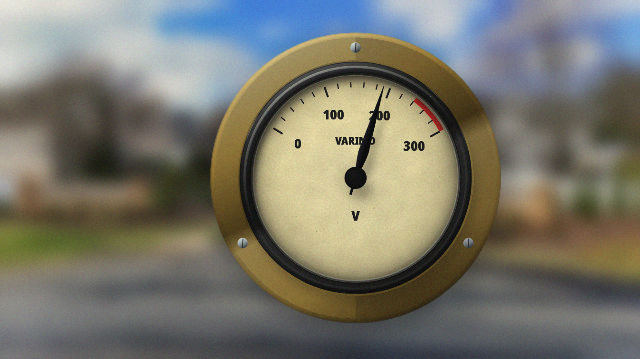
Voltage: V 190
